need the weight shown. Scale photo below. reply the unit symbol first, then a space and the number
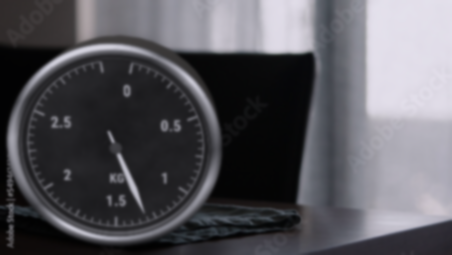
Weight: kg 1.3
